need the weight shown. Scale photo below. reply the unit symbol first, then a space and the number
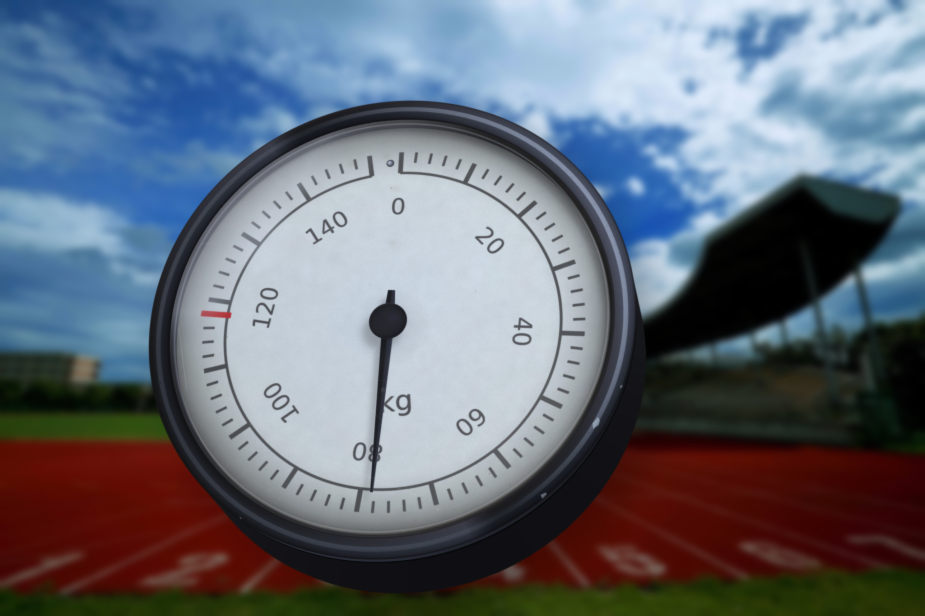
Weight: kg 78
